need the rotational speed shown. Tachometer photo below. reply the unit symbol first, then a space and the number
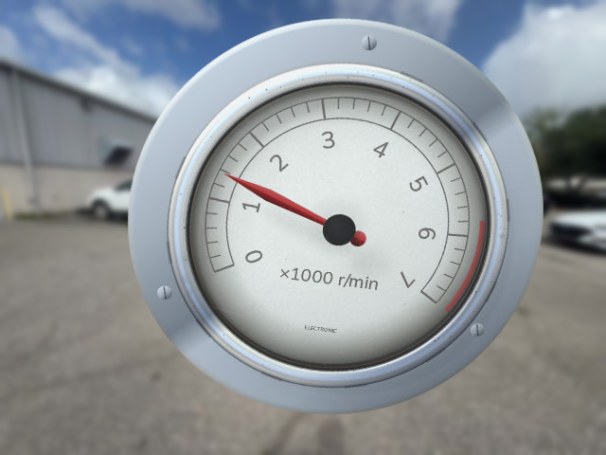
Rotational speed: rpm 1400
